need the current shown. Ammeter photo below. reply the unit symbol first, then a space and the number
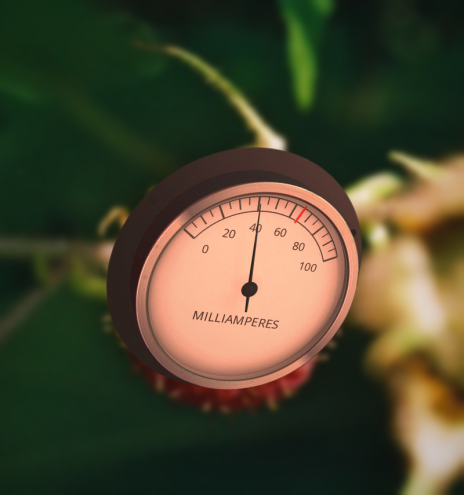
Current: mA 40
